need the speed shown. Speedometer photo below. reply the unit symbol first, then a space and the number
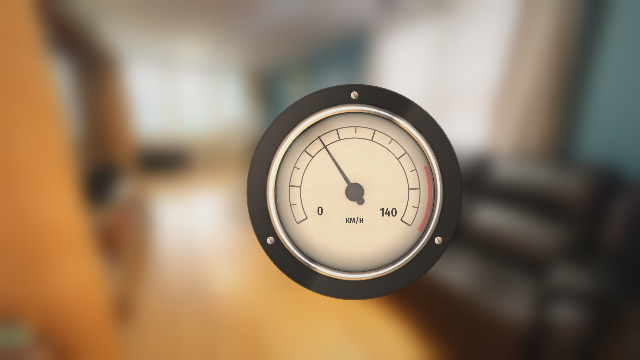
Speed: km/h 50
